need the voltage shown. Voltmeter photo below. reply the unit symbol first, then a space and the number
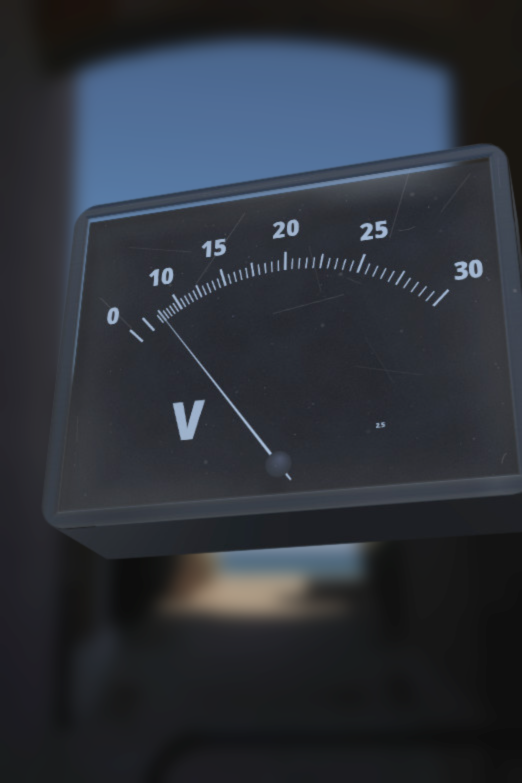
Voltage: V 7.5
